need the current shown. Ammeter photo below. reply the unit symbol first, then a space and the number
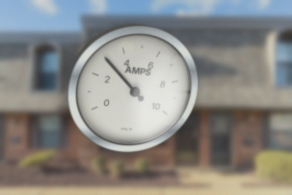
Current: A 3
